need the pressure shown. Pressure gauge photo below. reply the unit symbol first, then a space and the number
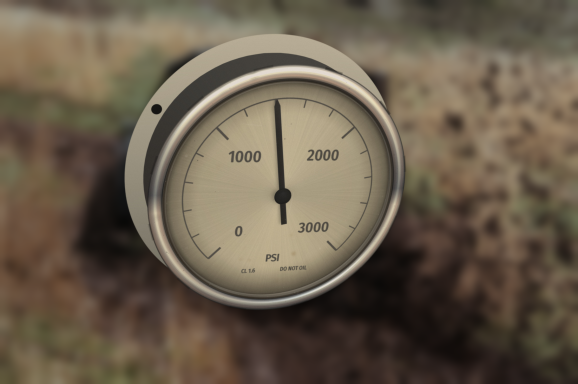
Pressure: psi 1400
